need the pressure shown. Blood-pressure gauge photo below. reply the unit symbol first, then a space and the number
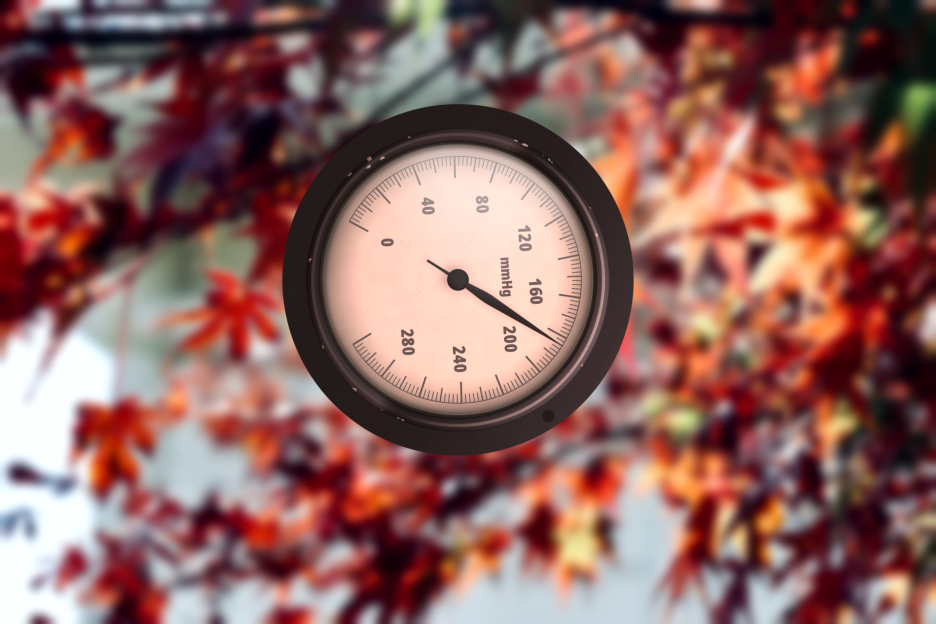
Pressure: mmHg 184
